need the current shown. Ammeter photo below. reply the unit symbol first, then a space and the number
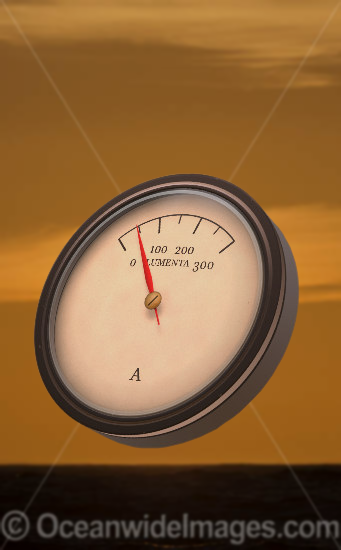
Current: A 50
